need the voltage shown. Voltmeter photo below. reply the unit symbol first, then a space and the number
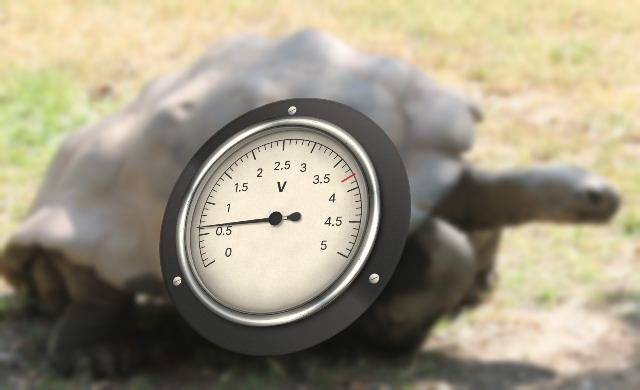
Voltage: V 0.6
